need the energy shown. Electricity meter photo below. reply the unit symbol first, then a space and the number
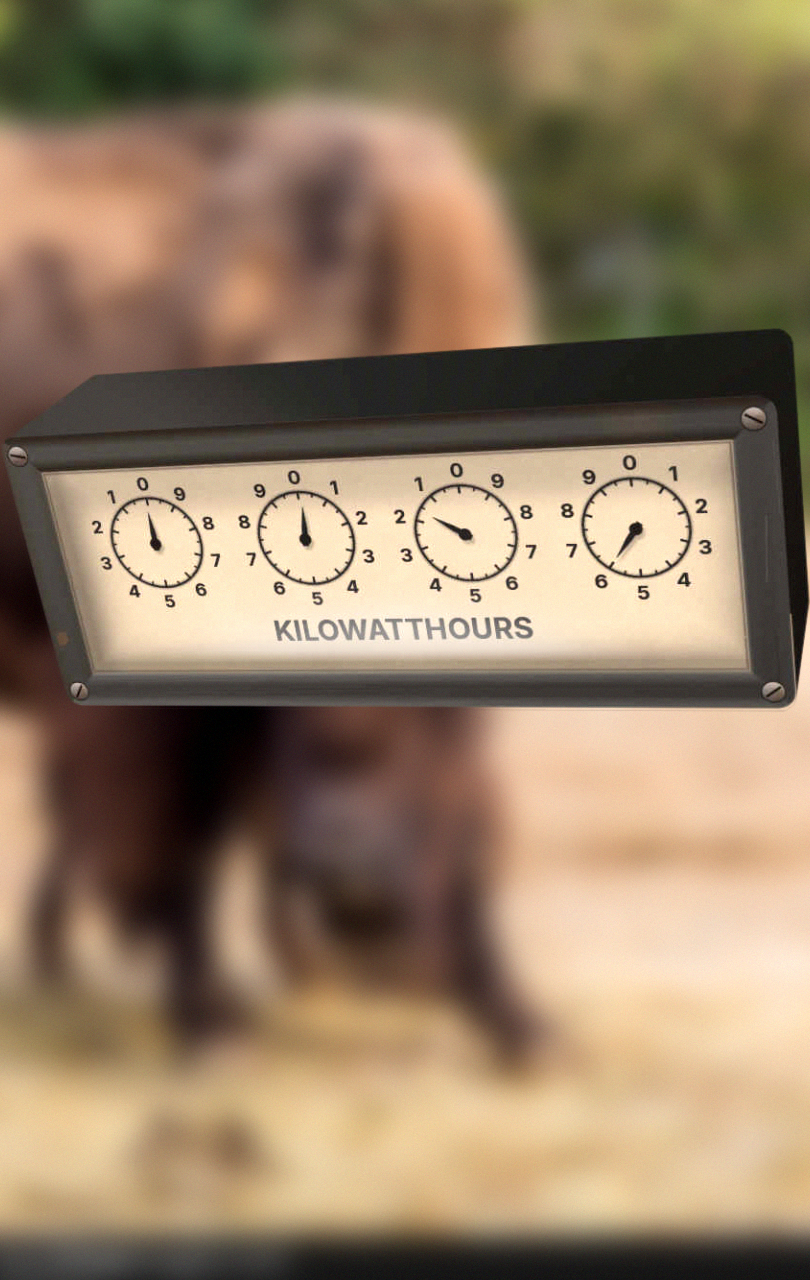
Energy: kWh 16
